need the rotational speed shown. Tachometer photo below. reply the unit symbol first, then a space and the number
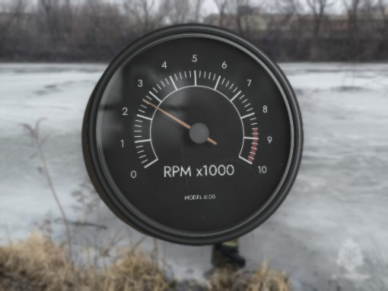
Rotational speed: rpm 2600
